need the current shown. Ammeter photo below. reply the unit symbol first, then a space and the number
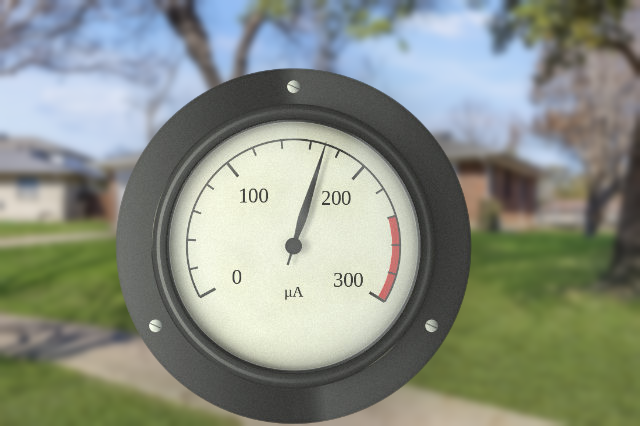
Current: µA 170
